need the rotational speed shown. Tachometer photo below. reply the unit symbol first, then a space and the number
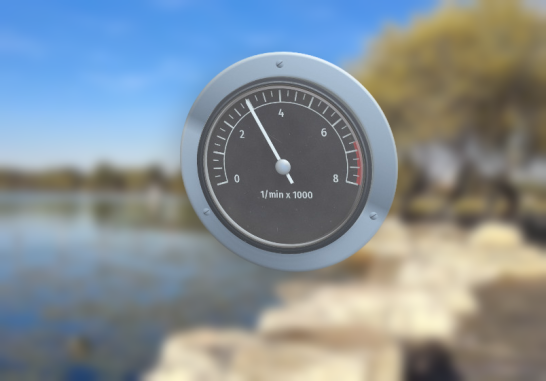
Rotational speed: rpm 3000
